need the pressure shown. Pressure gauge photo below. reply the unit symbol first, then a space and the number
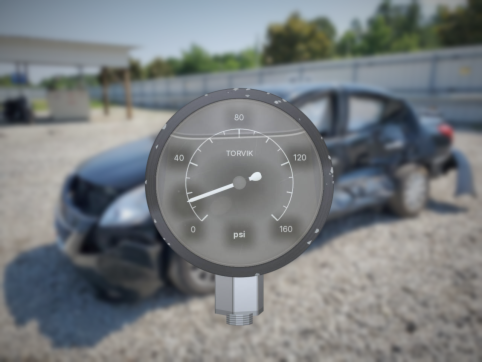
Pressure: psi 15
